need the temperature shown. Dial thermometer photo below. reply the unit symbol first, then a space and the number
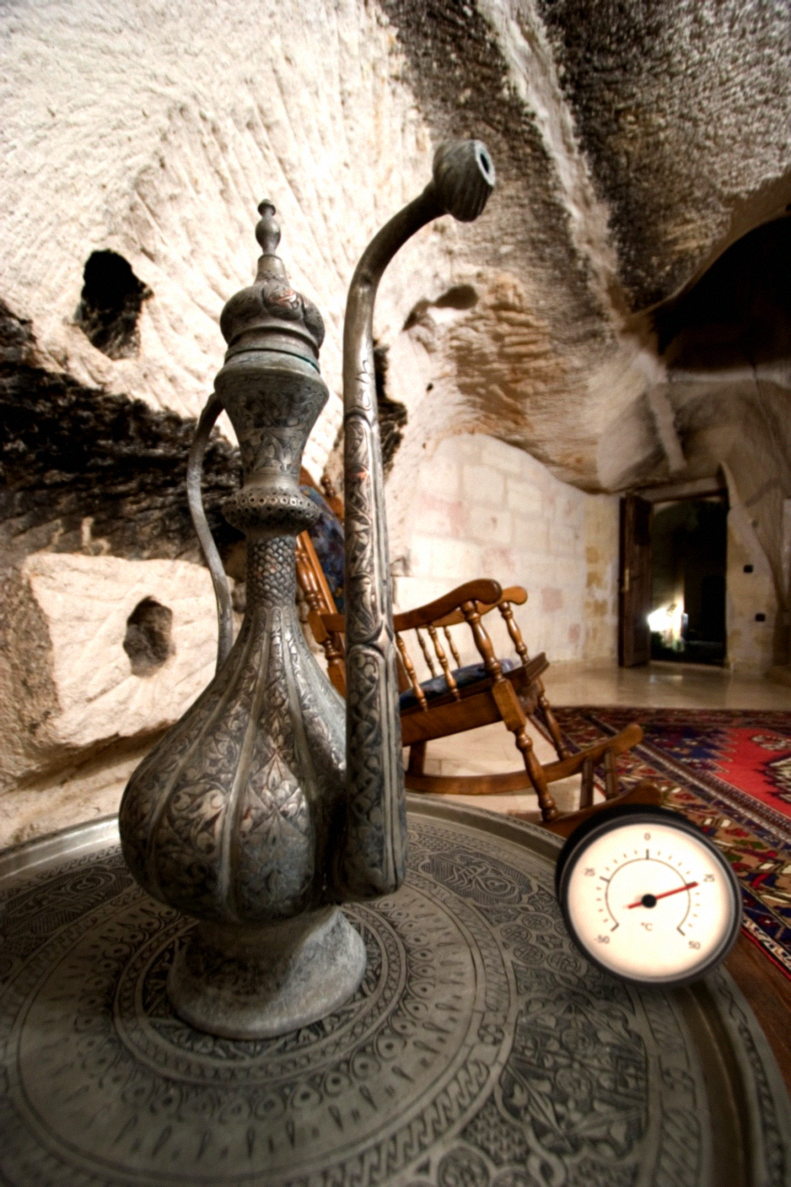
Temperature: °C 25
